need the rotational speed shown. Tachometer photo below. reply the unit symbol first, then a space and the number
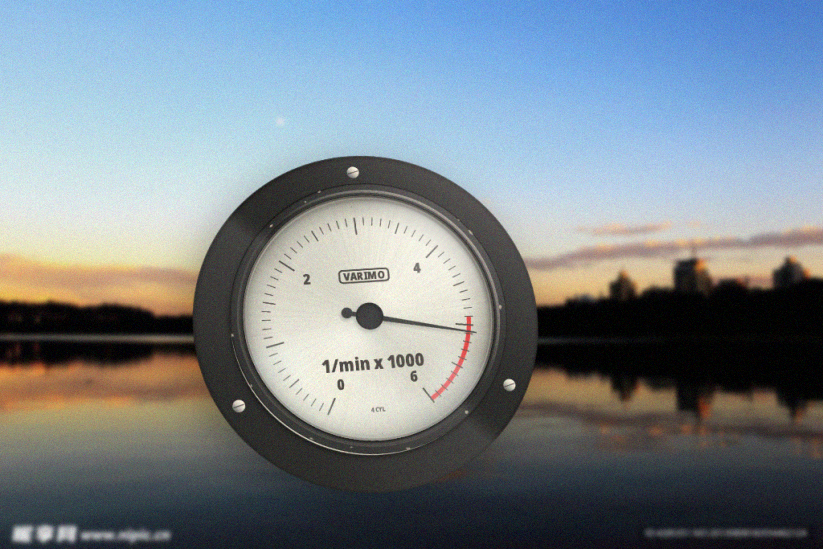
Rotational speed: rpm 5100
